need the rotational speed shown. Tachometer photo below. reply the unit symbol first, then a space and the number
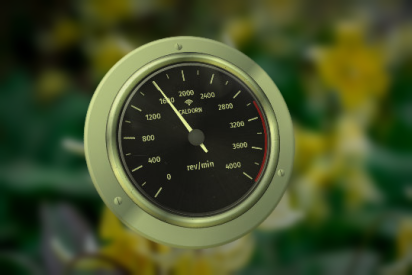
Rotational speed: rpm 1600
